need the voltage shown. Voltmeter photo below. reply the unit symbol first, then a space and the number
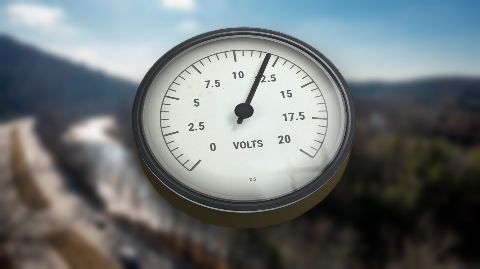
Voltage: V 12
